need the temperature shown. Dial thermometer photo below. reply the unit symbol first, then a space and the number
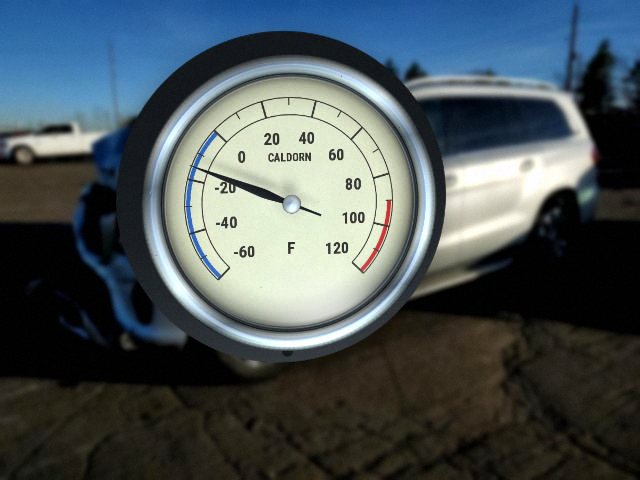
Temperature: °F -15
